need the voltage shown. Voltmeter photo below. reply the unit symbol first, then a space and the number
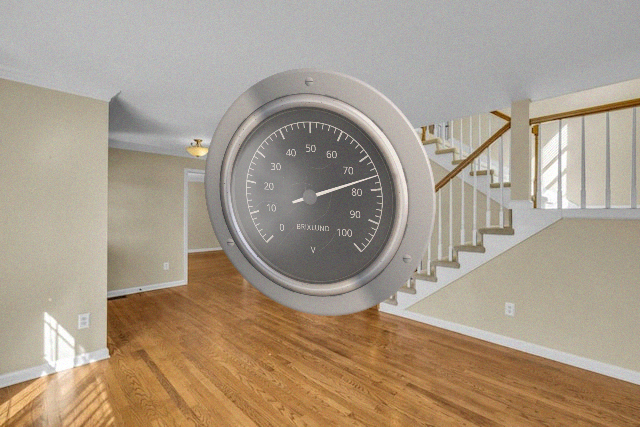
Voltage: V 76
